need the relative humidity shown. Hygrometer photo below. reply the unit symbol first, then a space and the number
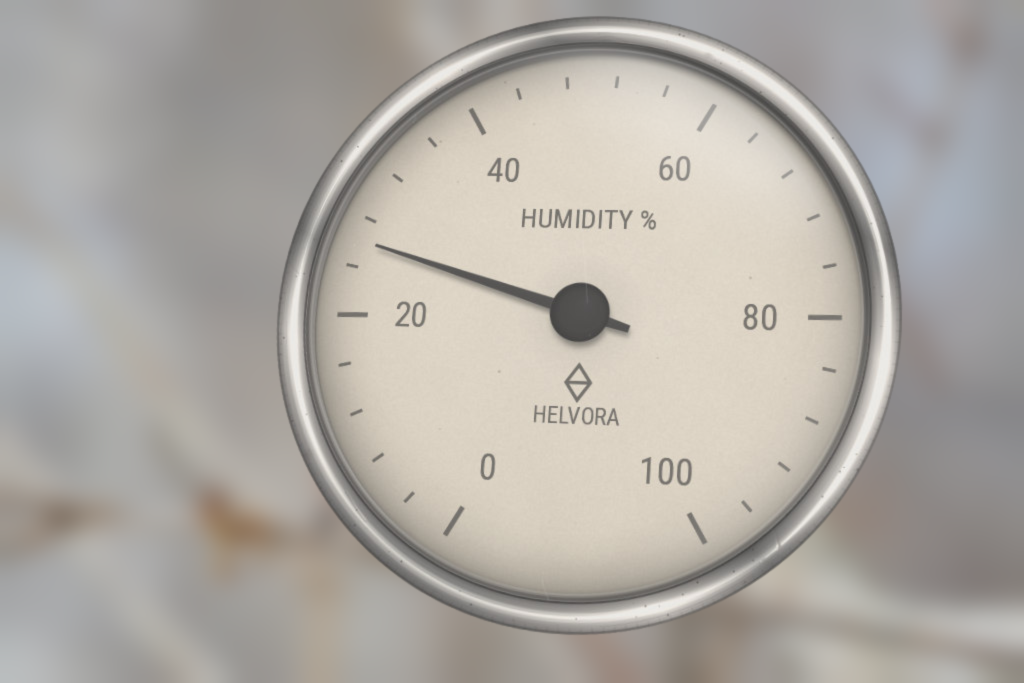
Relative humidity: % 26
